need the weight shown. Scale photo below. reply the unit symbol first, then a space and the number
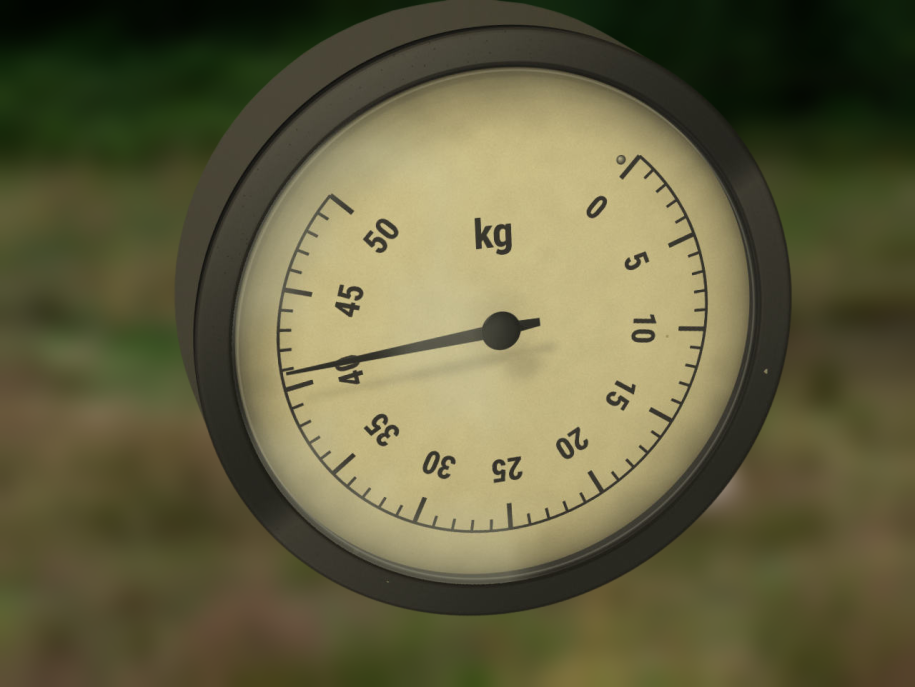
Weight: kg 41
